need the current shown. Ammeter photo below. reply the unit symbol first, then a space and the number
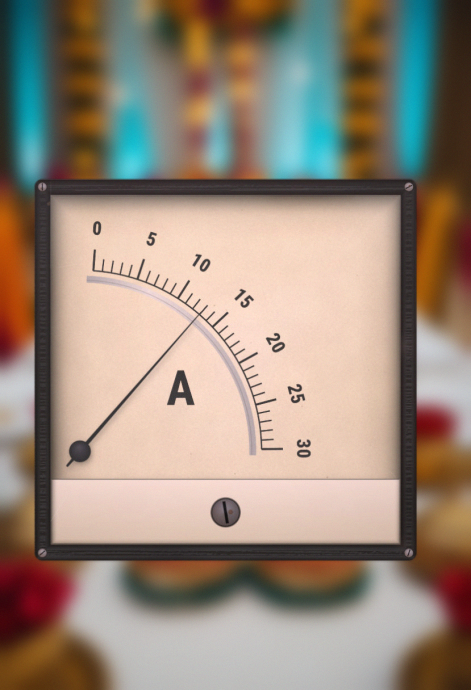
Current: A 13
